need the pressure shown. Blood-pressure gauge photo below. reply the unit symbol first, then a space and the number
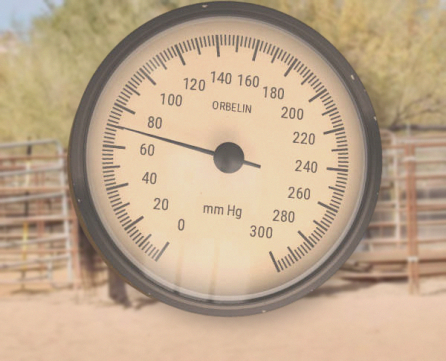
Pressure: mmHg 70
